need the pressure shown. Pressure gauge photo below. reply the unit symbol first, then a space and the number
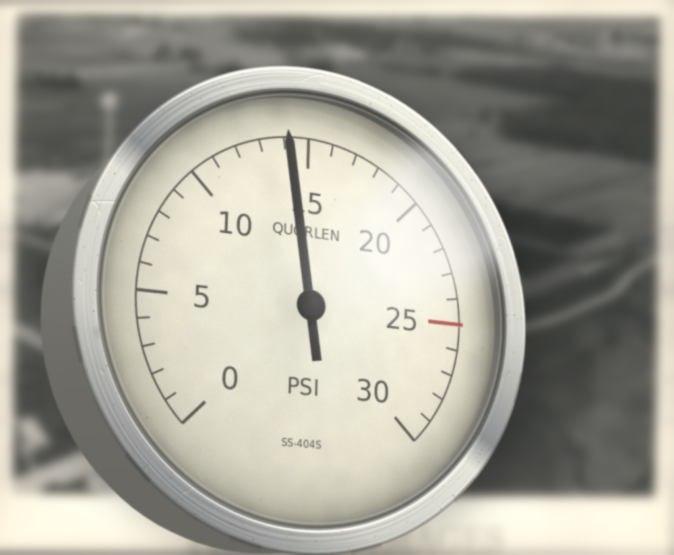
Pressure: psi 14
